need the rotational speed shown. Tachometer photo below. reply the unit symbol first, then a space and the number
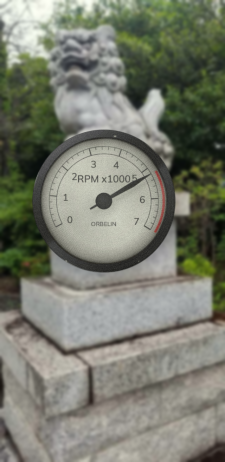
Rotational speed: rpm 5200
